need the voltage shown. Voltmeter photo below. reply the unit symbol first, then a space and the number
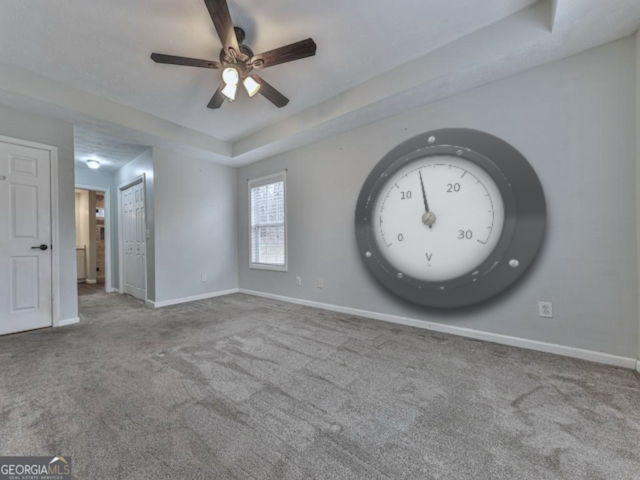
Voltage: V 14
